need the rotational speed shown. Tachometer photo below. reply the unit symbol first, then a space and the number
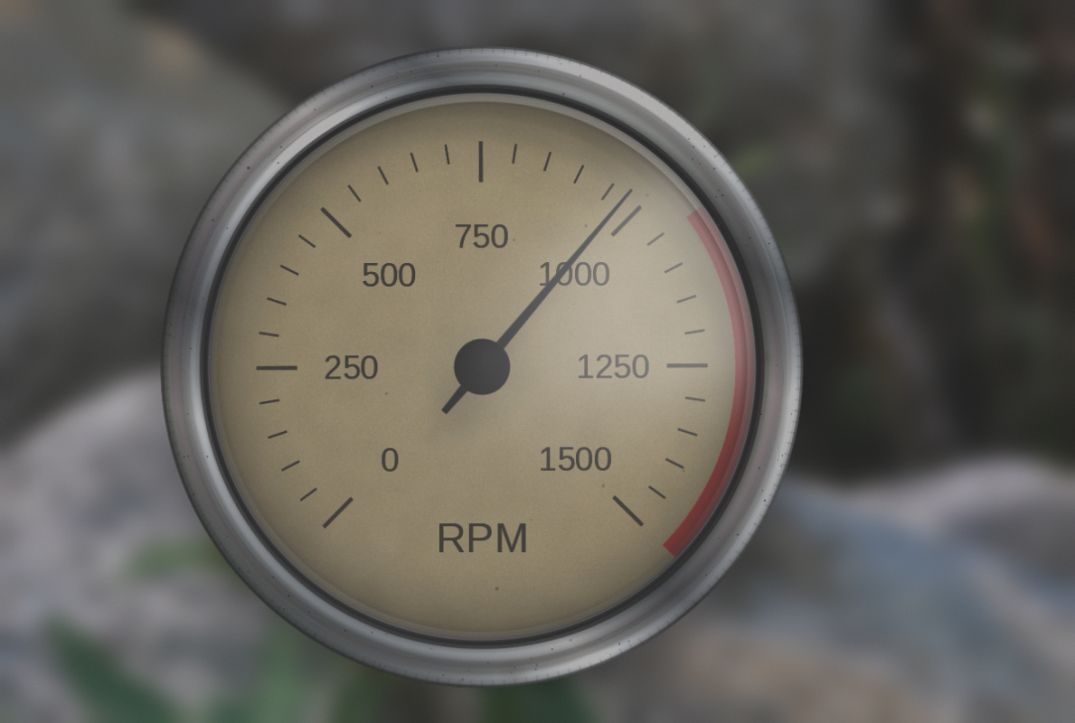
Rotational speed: rpm 975
